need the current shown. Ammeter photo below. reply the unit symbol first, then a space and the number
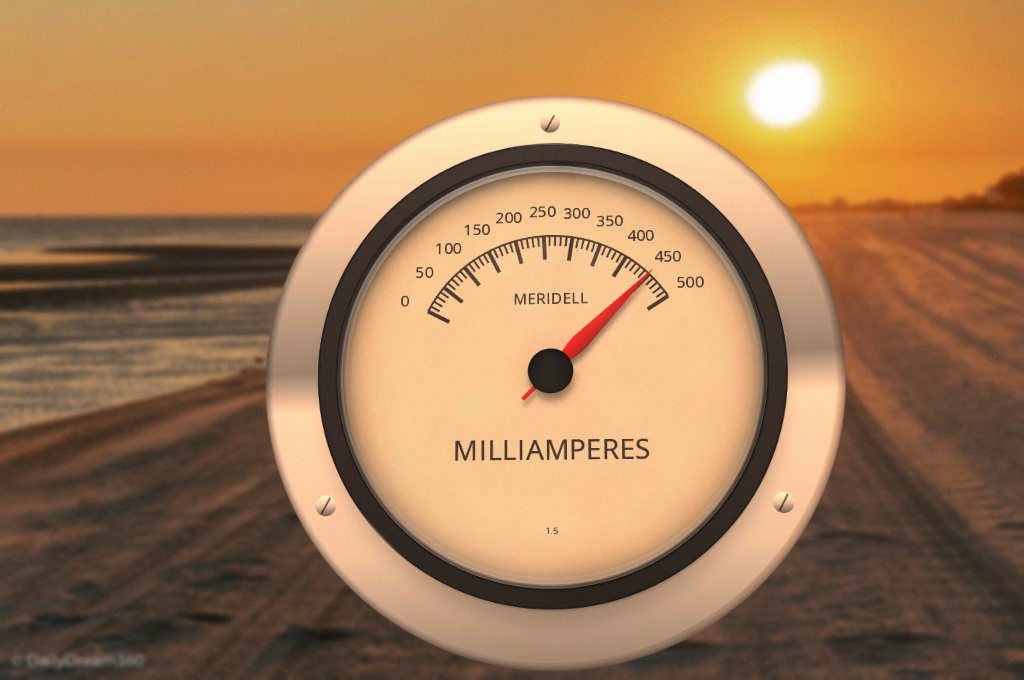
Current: mA 450
